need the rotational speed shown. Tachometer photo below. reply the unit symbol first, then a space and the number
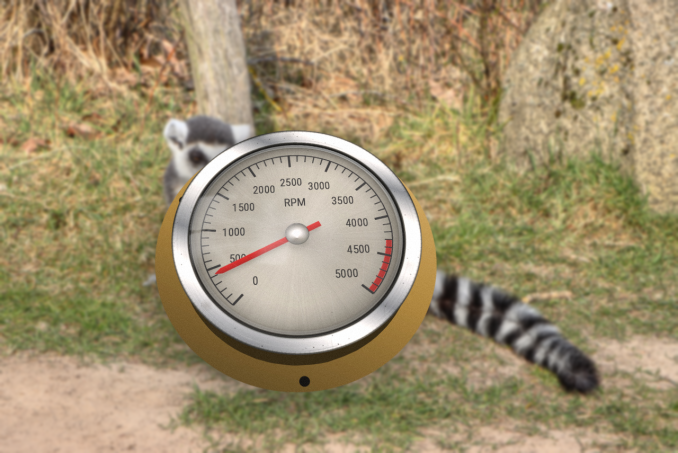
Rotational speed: rpm 400
